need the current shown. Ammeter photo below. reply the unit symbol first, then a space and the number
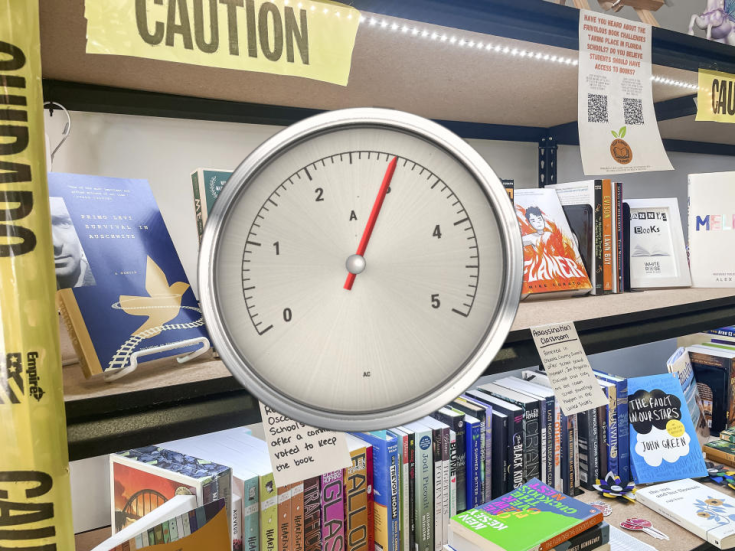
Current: A 3
